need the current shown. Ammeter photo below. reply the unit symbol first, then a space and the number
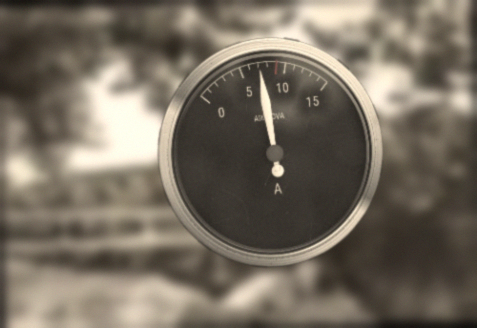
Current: A 7
